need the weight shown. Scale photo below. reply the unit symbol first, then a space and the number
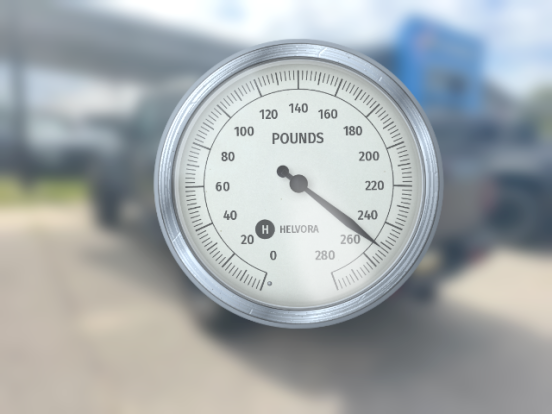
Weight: lb 252
